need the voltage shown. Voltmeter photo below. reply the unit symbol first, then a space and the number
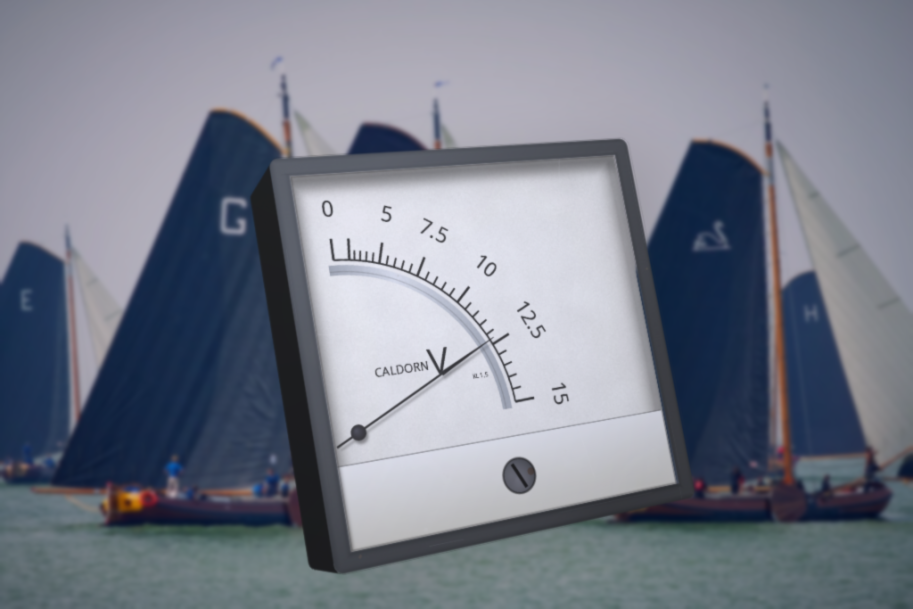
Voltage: V 12.25
